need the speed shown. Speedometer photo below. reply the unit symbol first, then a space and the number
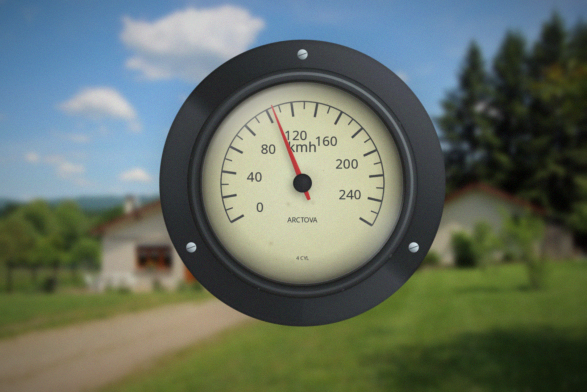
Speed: km/h 105
